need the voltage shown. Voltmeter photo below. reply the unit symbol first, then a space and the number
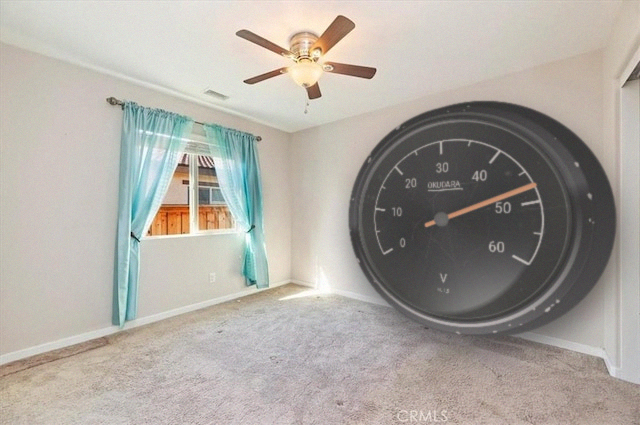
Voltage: V 47.5
